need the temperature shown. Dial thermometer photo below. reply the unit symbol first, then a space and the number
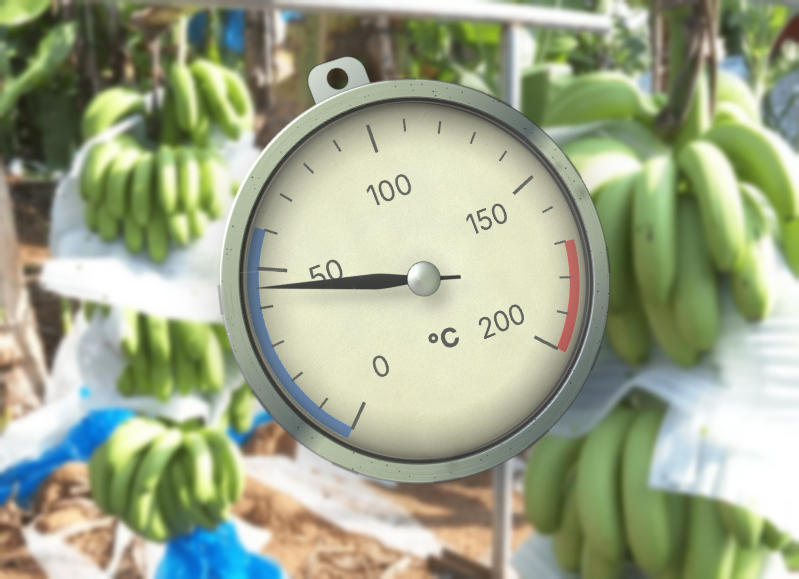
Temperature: °C 45
